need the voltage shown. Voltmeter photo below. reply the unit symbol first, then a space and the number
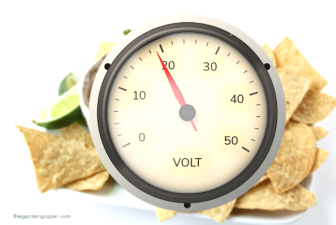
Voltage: V 19
